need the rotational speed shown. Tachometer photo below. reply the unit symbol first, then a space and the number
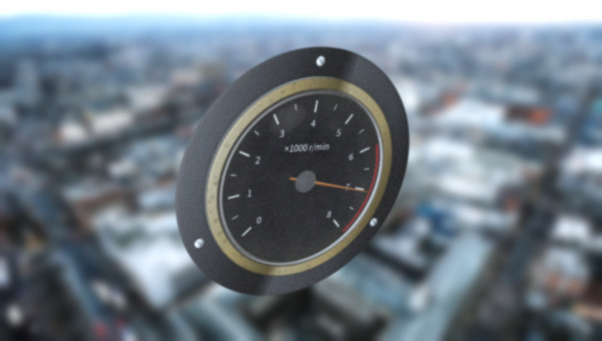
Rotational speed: rpm 7000
